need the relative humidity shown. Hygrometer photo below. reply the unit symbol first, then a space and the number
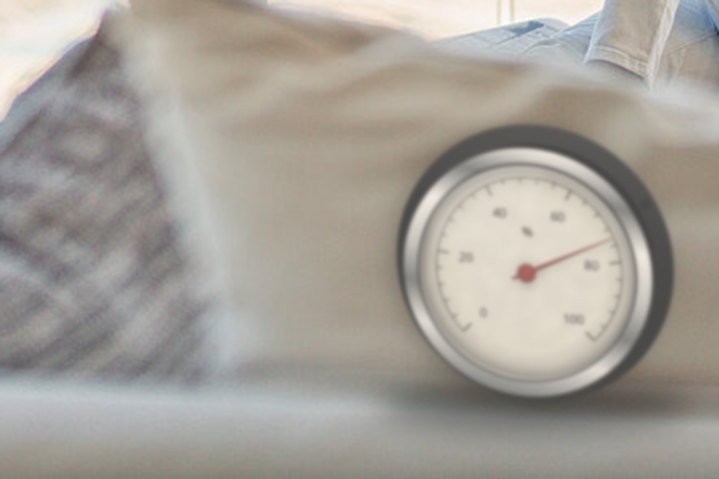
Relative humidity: % 74
